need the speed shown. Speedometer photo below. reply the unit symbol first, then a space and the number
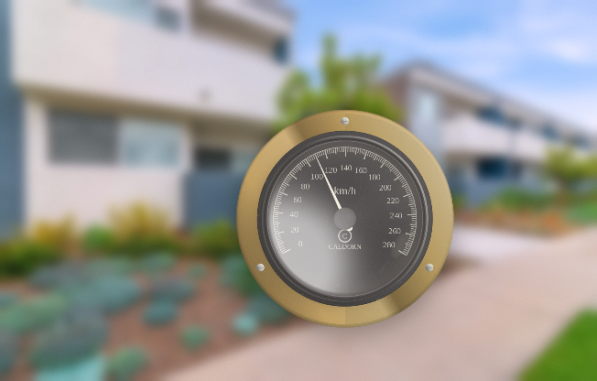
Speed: km/h 110
